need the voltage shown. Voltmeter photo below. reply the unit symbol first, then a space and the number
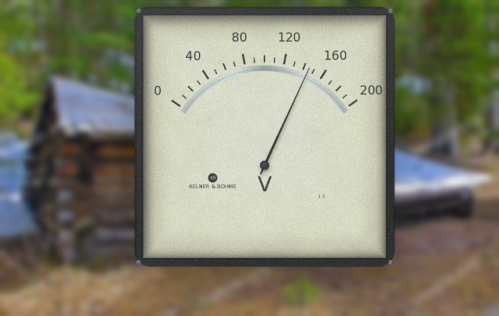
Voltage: V 145
